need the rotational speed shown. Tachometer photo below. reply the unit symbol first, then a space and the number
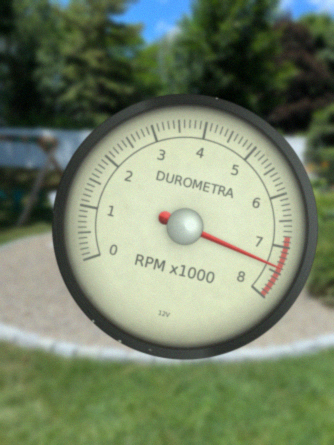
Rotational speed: rpm 7400
